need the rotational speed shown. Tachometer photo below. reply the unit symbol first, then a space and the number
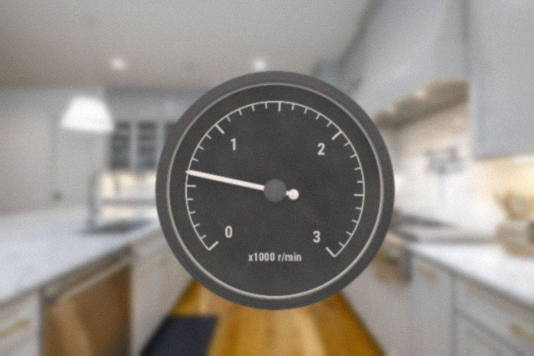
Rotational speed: rpm 600
